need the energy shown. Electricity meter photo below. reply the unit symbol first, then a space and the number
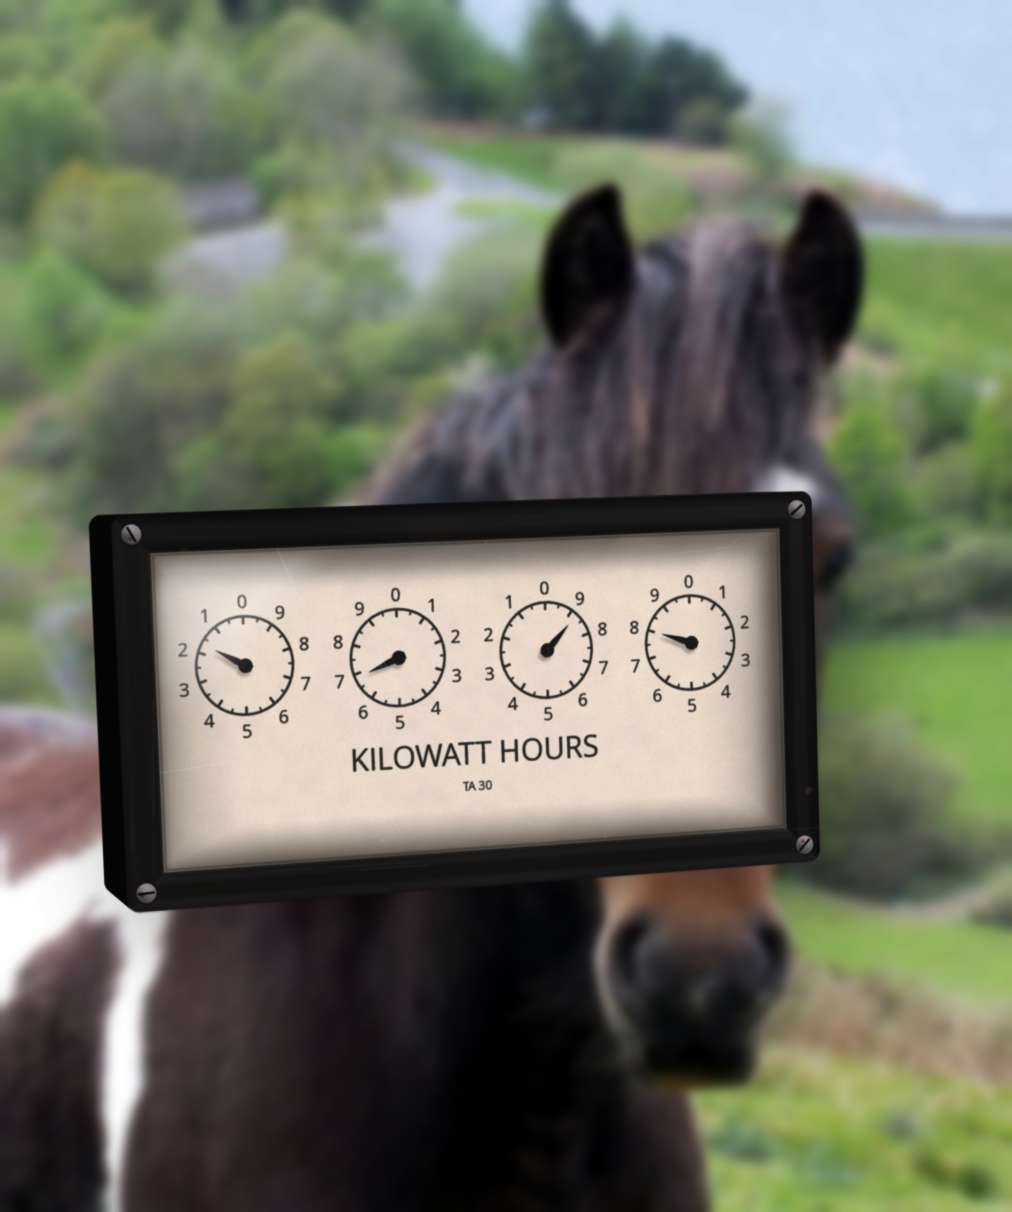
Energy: kWh 1688
